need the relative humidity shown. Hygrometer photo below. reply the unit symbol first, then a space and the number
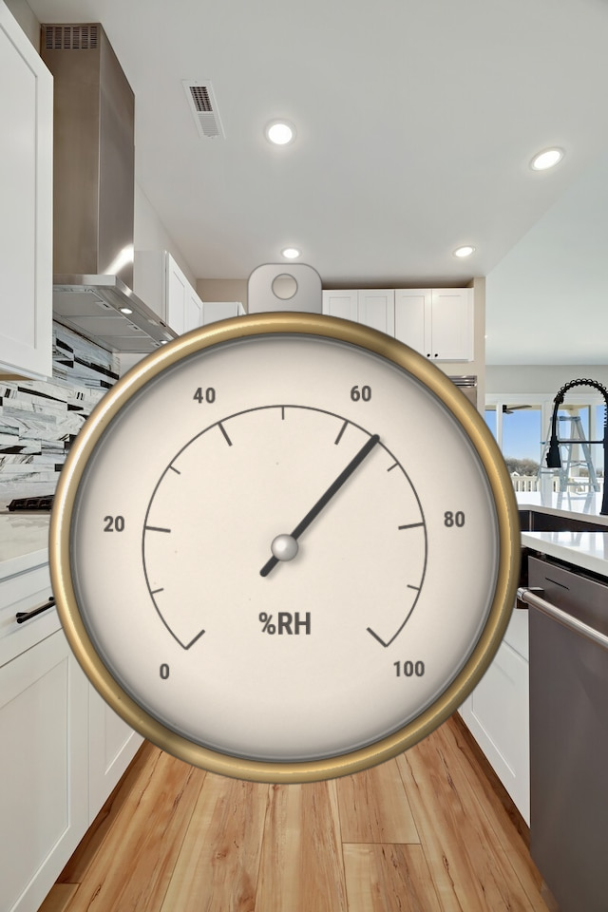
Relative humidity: % 65
